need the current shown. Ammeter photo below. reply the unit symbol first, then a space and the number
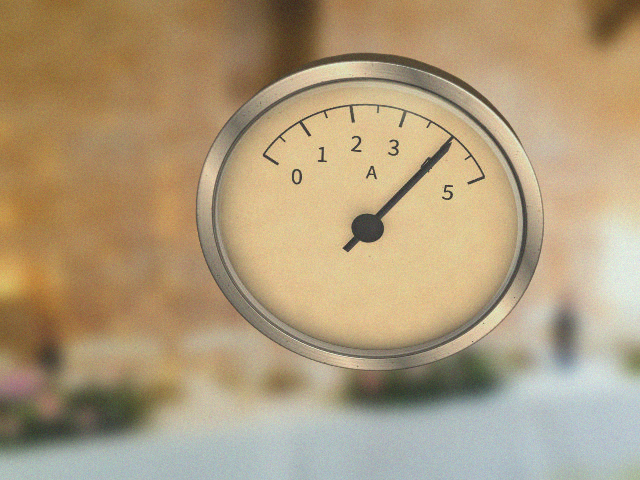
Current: A 4
